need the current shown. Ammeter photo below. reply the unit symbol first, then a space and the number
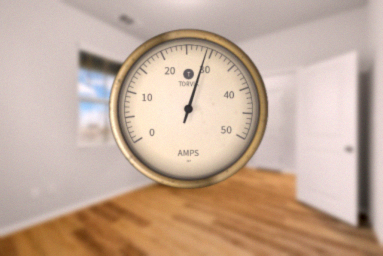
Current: A 29
